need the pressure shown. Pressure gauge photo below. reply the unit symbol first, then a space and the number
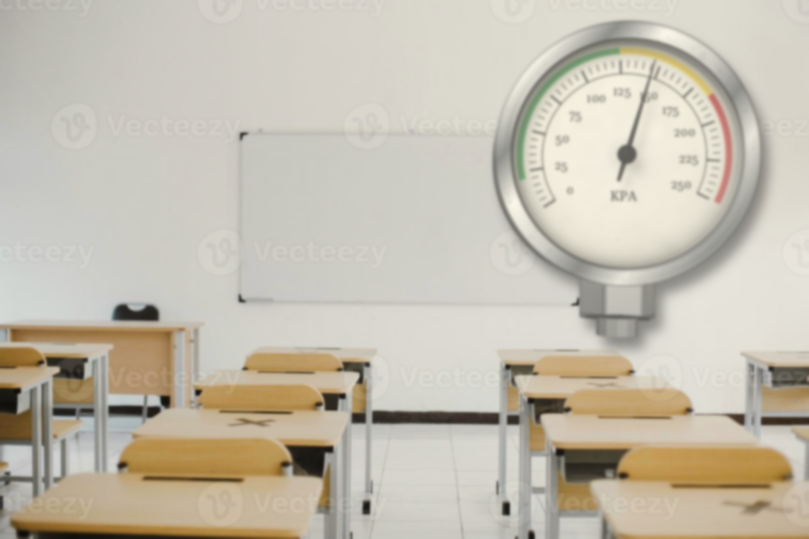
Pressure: kPa 145
